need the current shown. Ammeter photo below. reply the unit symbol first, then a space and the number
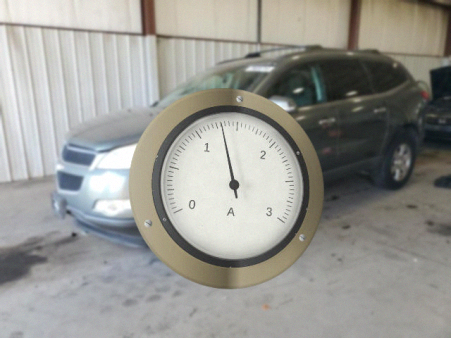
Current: A 1.3
